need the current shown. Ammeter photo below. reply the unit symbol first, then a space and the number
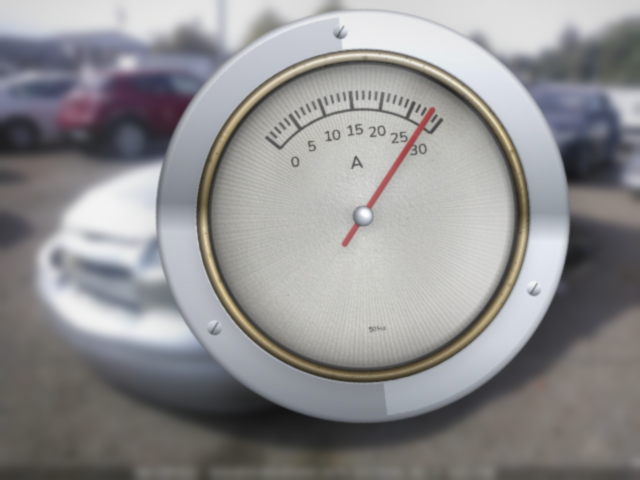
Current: A 28
